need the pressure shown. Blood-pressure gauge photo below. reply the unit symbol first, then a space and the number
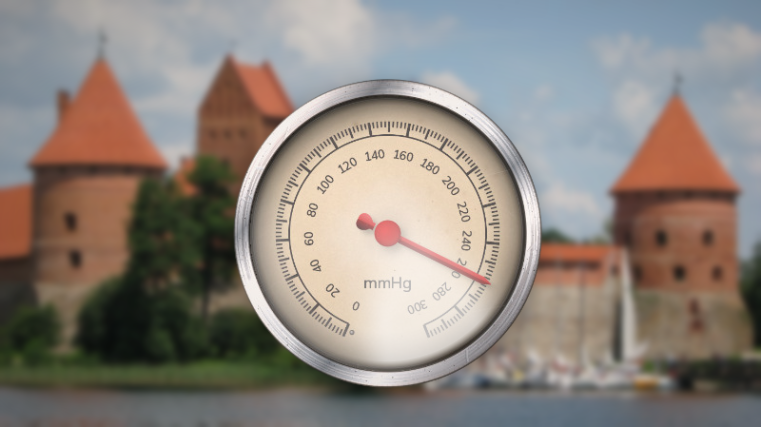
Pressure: mmHg 260
